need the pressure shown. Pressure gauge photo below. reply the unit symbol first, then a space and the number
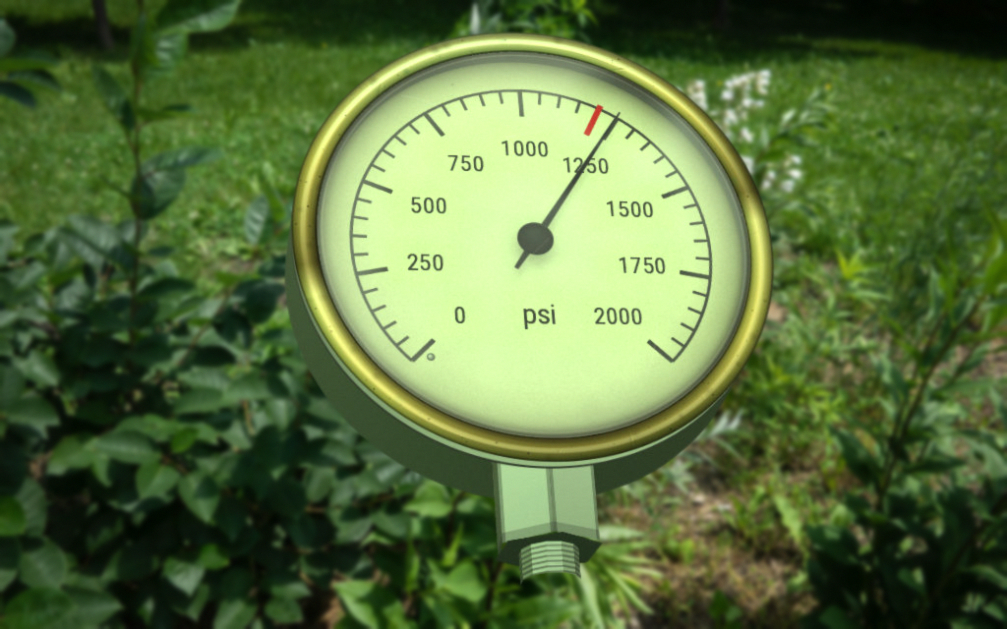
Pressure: psi 1250
